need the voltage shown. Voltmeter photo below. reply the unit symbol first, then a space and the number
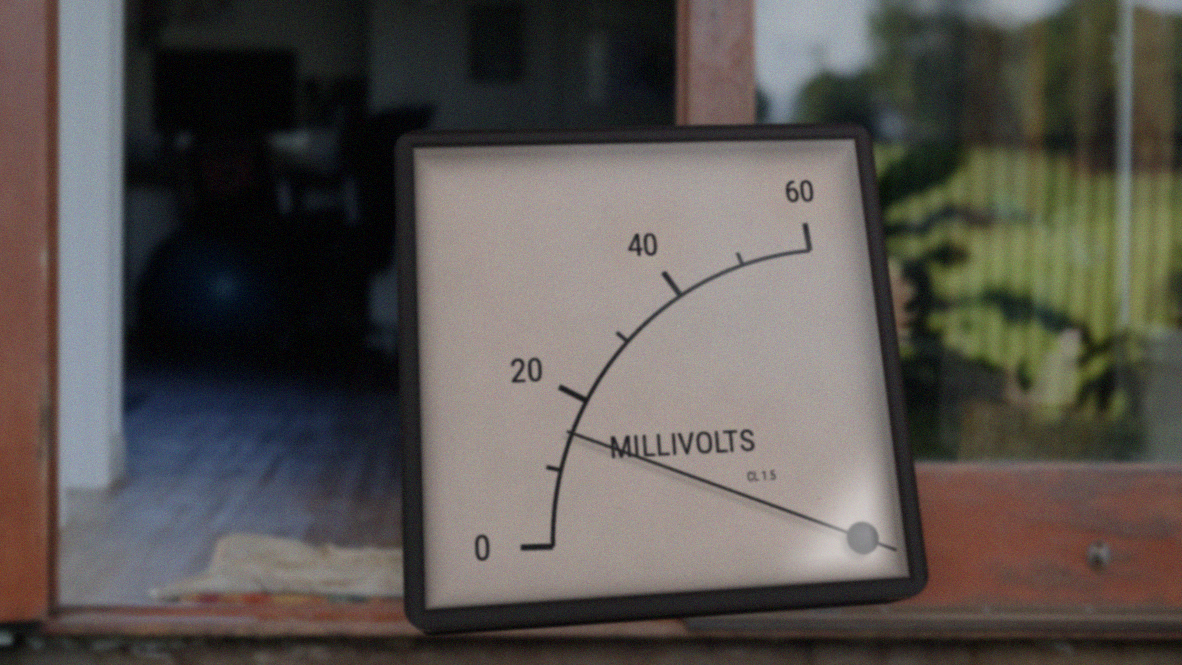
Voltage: mV 15
